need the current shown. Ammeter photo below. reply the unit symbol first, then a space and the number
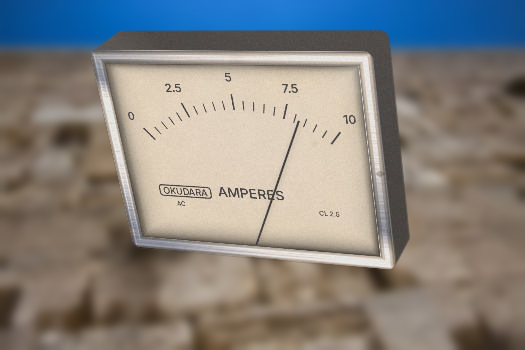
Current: A 8.25
